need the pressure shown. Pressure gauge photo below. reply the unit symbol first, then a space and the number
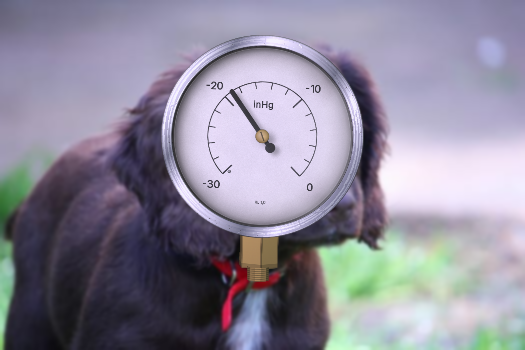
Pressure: inHg -19
